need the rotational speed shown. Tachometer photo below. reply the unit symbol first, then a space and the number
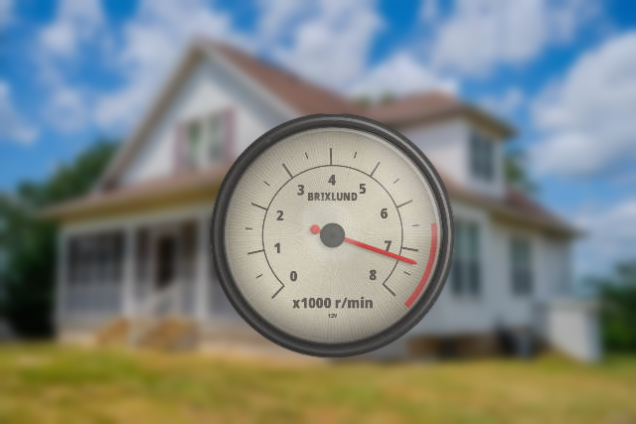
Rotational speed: rpm 7250
